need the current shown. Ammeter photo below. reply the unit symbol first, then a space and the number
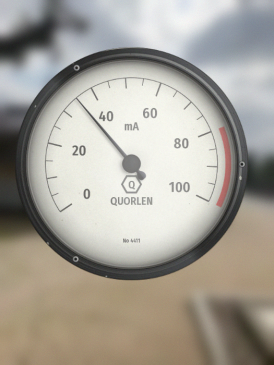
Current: mA 35
